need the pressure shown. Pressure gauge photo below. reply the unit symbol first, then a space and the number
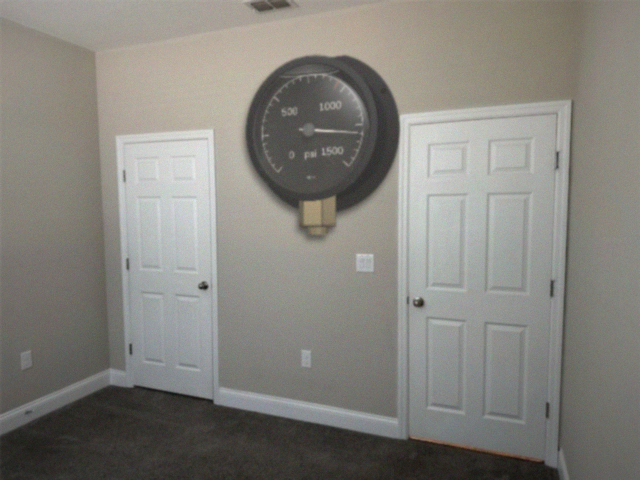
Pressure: psi 1300
